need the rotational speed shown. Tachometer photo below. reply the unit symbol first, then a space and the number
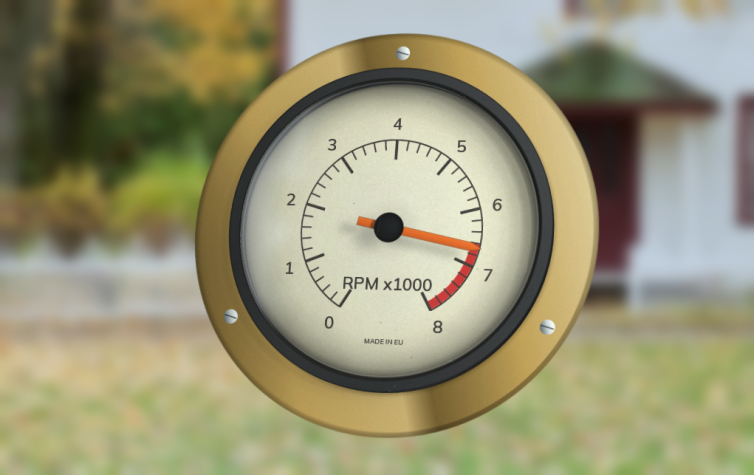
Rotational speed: rpm 6700
